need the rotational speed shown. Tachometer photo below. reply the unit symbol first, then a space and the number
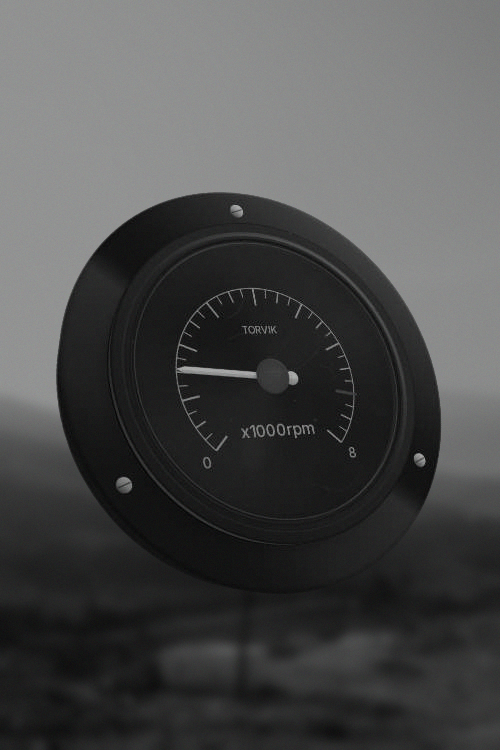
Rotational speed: rpm 1500
